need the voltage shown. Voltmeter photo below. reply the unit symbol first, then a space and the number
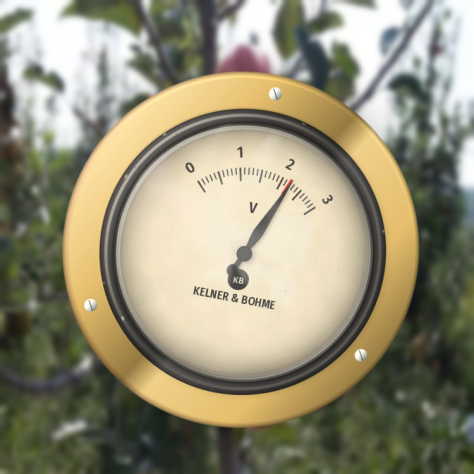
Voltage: V 2.2
